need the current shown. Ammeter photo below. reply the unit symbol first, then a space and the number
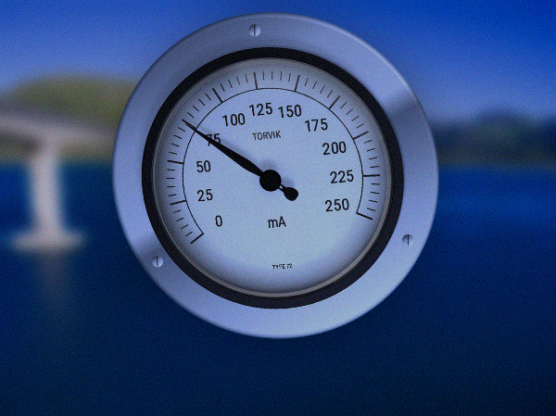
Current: mA 75
